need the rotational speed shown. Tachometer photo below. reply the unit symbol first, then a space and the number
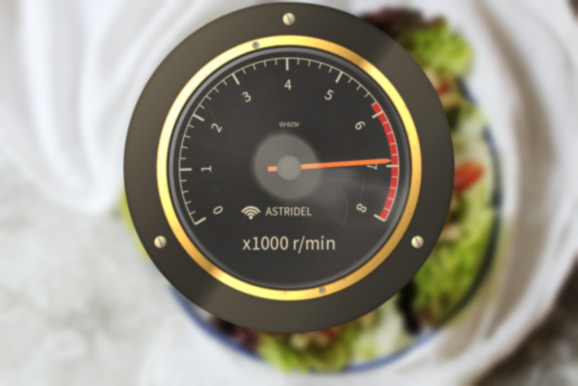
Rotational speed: rpm 6900
